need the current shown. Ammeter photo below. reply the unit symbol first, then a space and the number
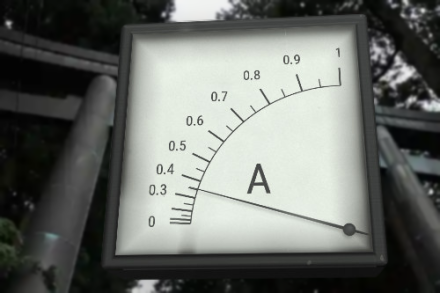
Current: A 0.35
